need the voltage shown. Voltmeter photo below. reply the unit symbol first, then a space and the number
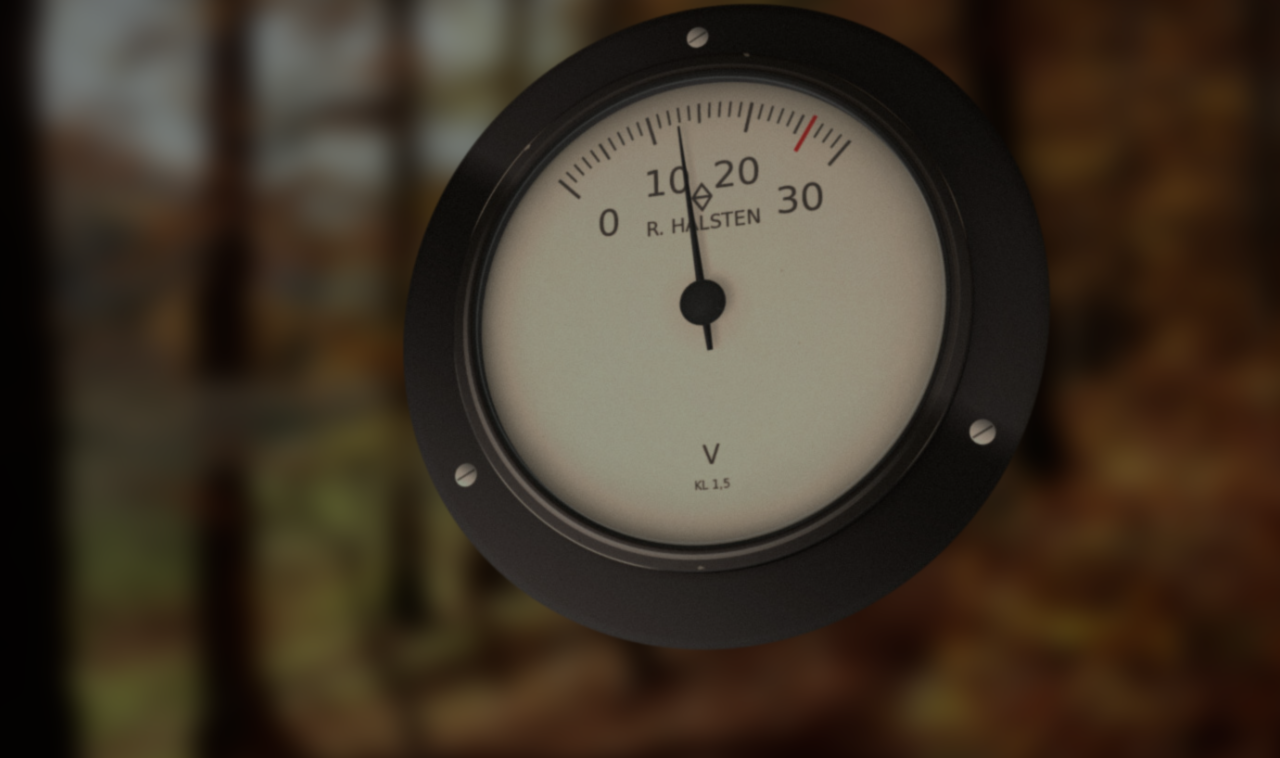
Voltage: V 13
